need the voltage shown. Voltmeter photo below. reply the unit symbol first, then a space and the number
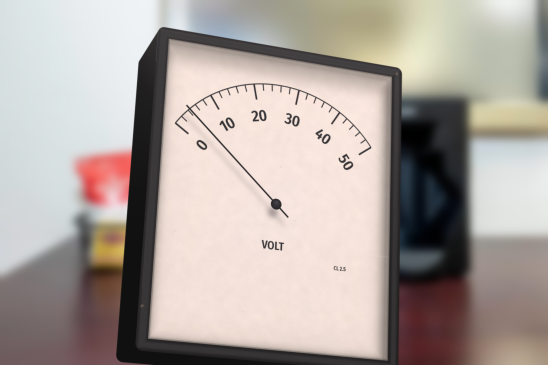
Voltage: V 4
